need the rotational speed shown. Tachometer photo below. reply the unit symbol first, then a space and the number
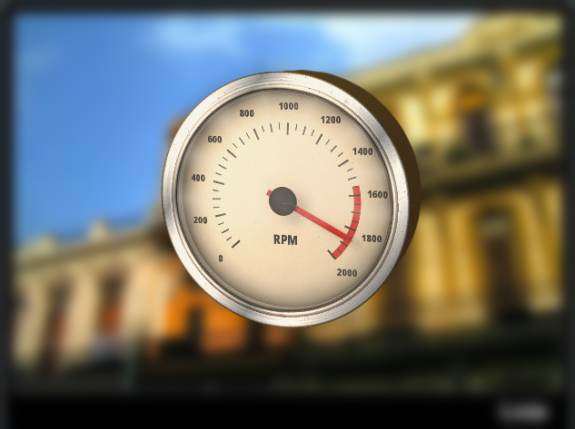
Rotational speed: rpm 1850
